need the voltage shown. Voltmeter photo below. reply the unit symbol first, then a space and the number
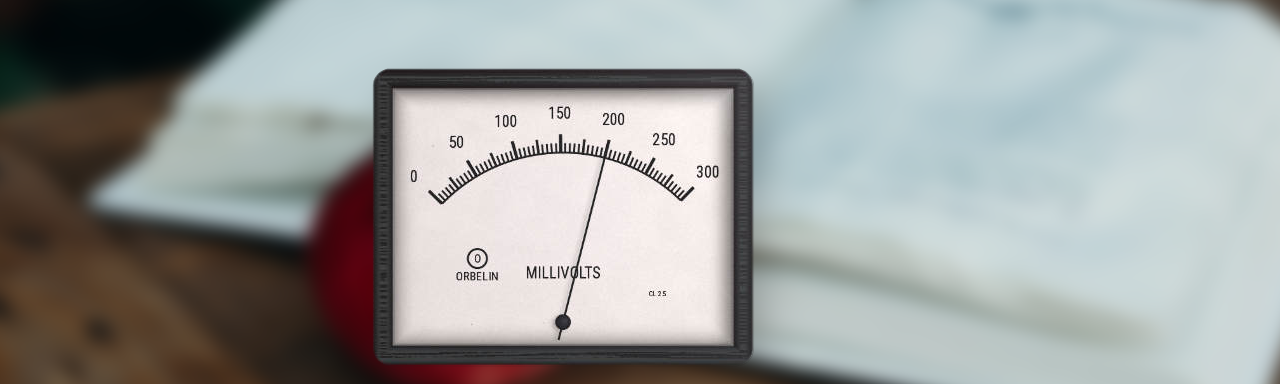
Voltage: mV 200
